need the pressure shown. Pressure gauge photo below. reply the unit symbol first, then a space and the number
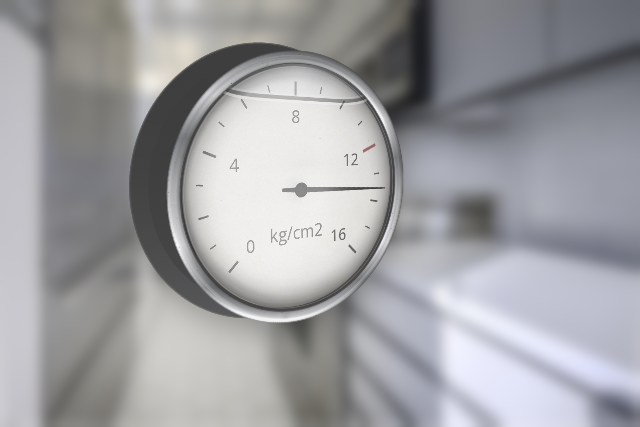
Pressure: kg/cm² 13.5
